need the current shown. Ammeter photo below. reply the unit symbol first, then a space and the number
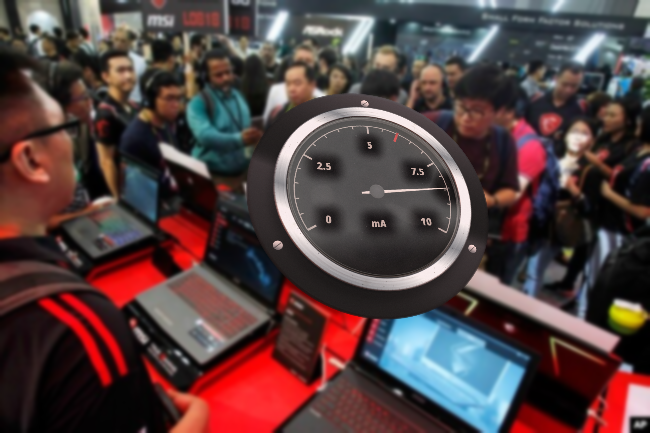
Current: mA 8.5
